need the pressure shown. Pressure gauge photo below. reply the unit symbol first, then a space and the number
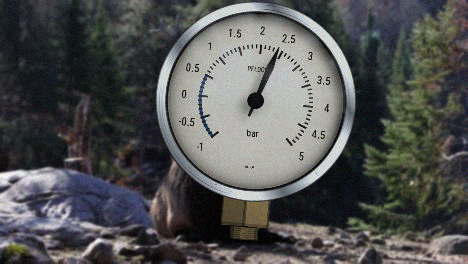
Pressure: bar 2.4
